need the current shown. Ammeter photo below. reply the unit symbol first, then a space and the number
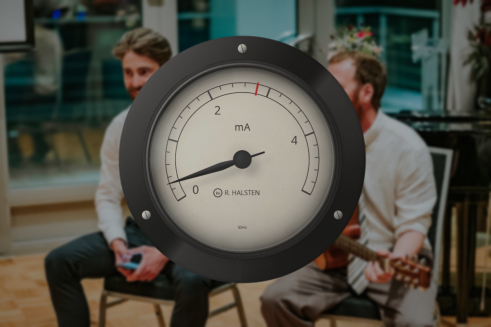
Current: mA 0.3
